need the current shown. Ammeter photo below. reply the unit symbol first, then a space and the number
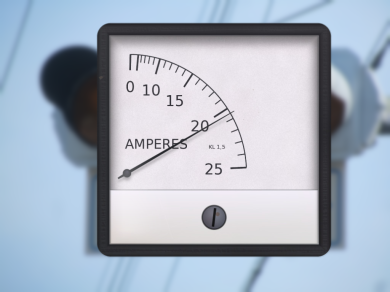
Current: A 20.5
